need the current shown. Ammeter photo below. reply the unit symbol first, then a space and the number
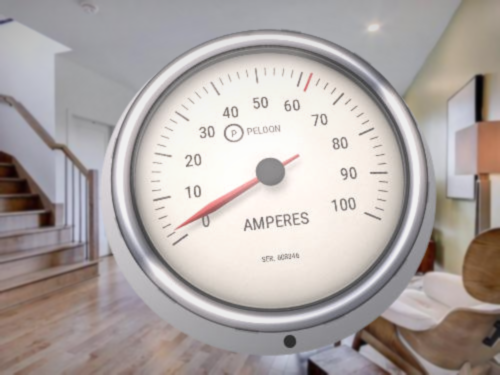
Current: A 2
